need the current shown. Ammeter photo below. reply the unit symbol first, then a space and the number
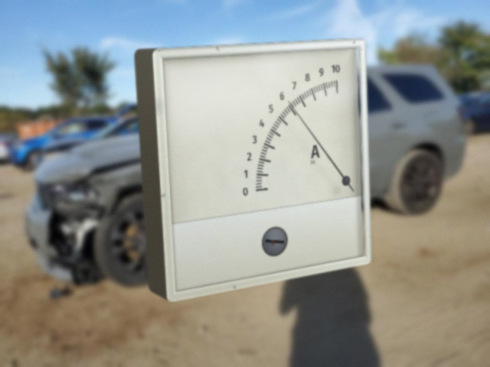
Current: A 6
